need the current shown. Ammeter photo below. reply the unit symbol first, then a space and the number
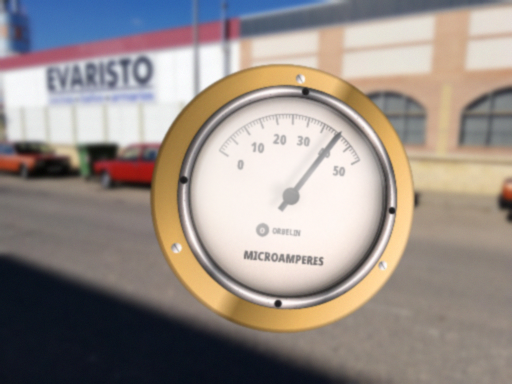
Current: µA 40
